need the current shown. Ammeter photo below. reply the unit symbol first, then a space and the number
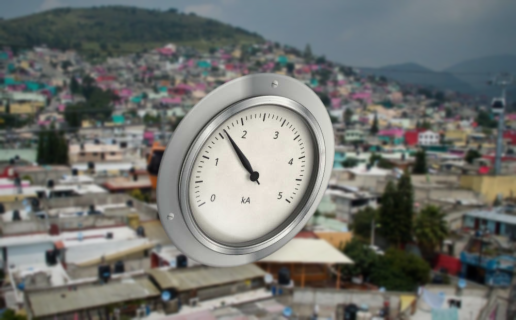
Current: kA 1.6
